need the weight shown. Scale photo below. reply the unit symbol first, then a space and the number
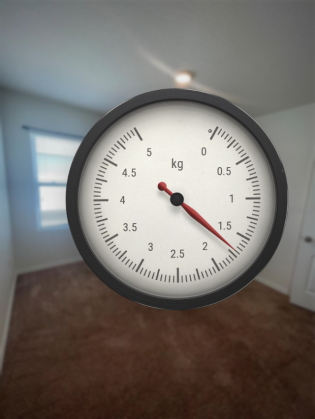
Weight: kg 1.7
